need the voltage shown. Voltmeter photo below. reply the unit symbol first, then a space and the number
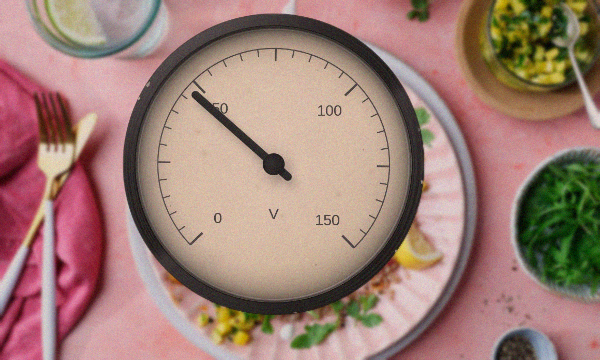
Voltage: V 47.5
